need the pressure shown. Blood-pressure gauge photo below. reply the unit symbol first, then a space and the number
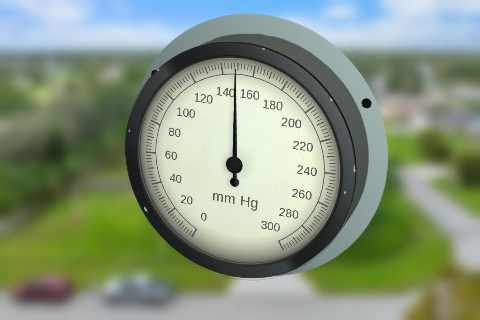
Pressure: mmHg 150
